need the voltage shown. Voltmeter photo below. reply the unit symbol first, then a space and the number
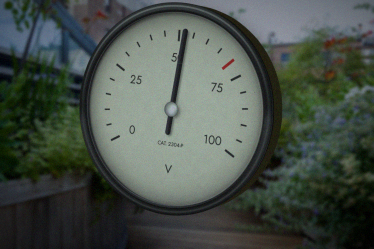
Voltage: V 52.5
